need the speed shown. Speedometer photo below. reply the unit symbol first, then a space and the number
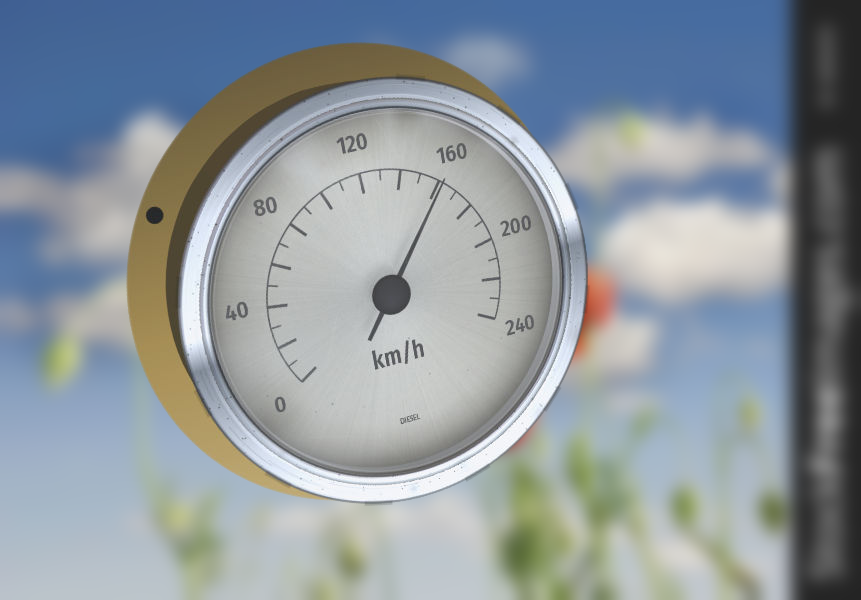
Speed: km/h 160
